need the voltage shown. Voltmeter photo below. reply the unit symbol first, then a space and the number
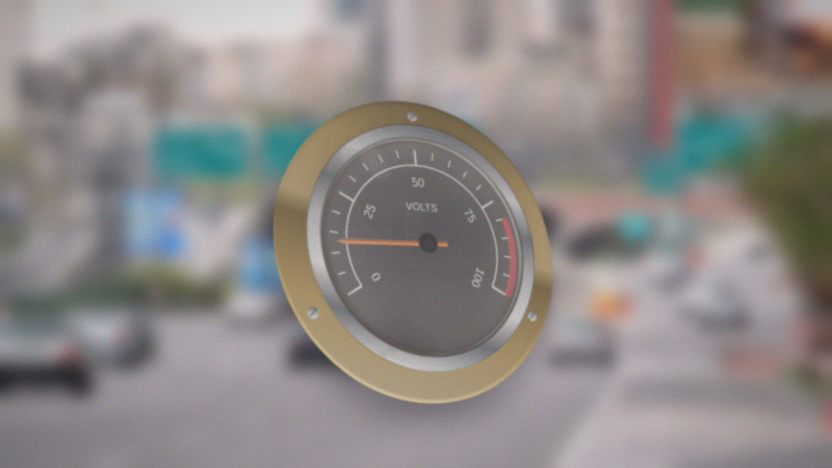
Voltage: V 12.5
